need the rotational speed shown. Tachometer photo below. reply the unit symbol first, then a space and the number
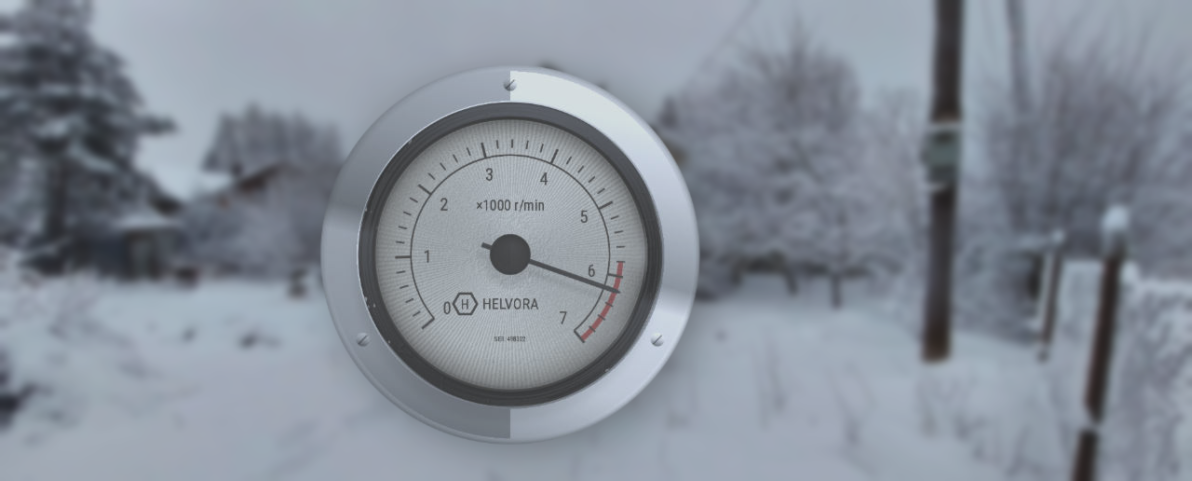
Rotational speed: rpm 6200
